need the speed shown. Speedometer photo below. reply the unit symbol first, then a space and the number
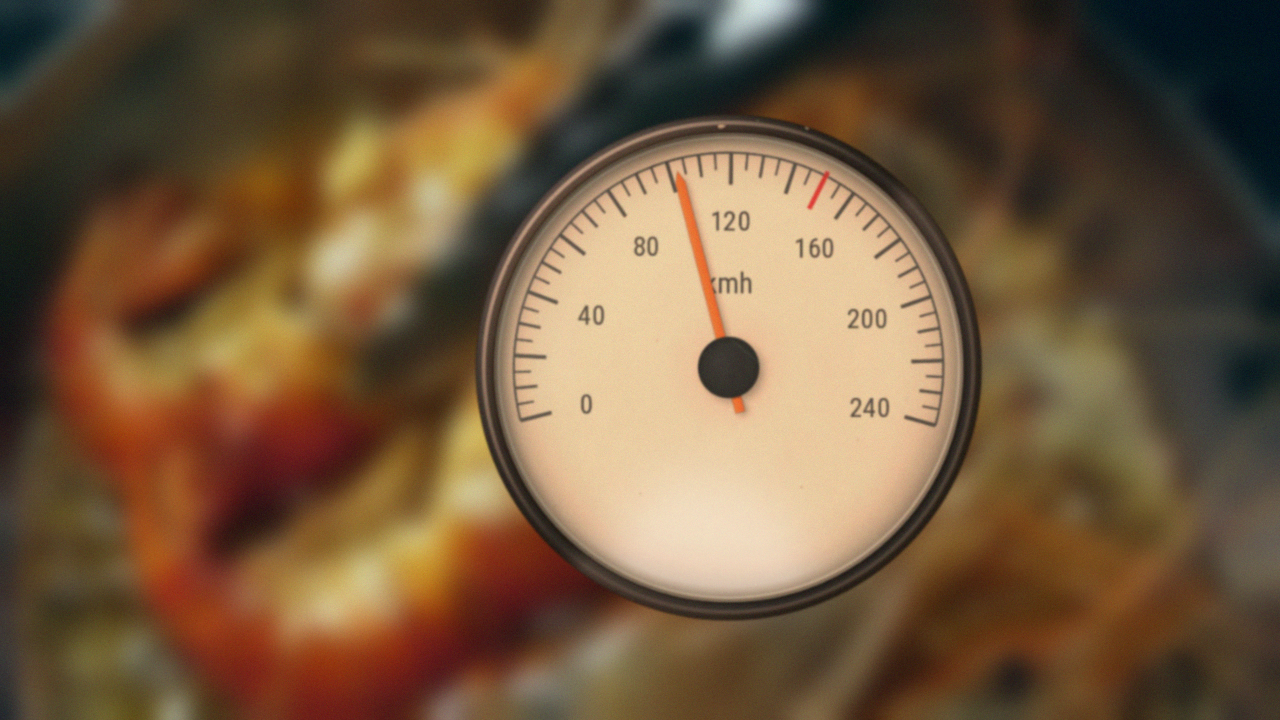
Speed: km/h 102.5
